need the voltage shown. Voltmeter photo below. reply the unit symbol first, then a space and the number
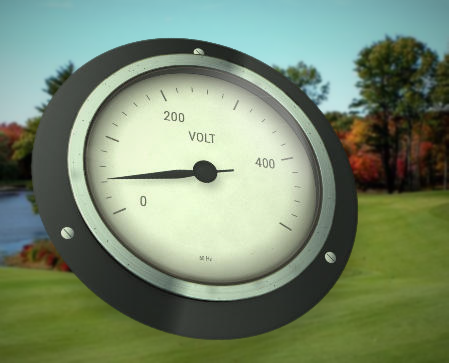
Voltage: V 40
